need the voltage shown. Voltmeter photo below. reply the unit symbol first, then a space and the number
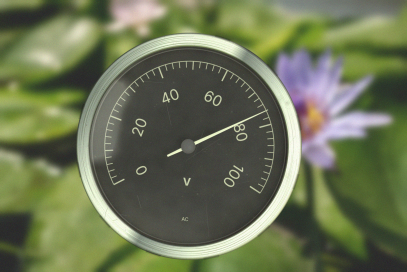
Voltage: V 76
